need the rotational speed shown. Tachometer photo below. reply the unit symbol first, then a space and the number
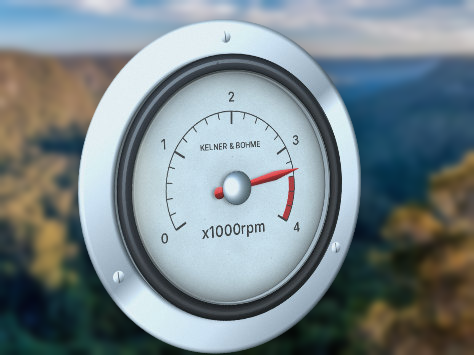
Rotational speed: rpm 3300
